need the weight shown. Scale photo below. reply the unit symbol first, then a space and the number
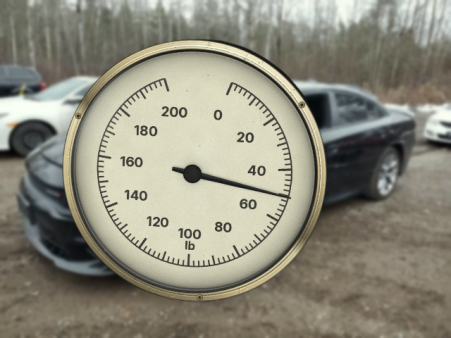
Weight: lb 50
